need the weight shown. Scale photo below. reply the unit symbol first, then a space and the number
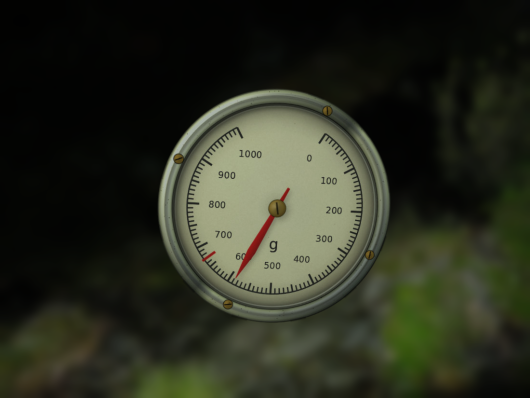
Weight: g 590
